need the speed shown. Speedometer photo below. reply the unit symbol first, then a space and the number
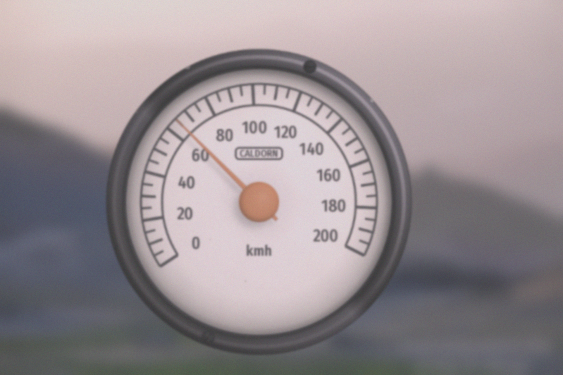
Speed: km/h 65
